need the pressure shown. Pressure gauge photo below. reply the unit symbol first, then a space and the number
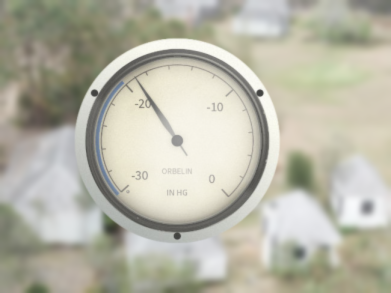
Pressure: inHg -19
